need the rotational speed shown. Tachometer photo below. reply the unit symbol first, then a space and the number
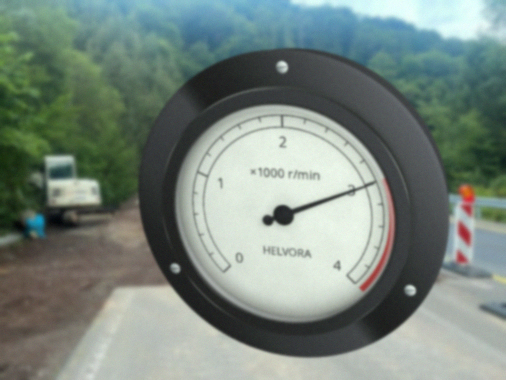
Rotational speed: rpm 3000
